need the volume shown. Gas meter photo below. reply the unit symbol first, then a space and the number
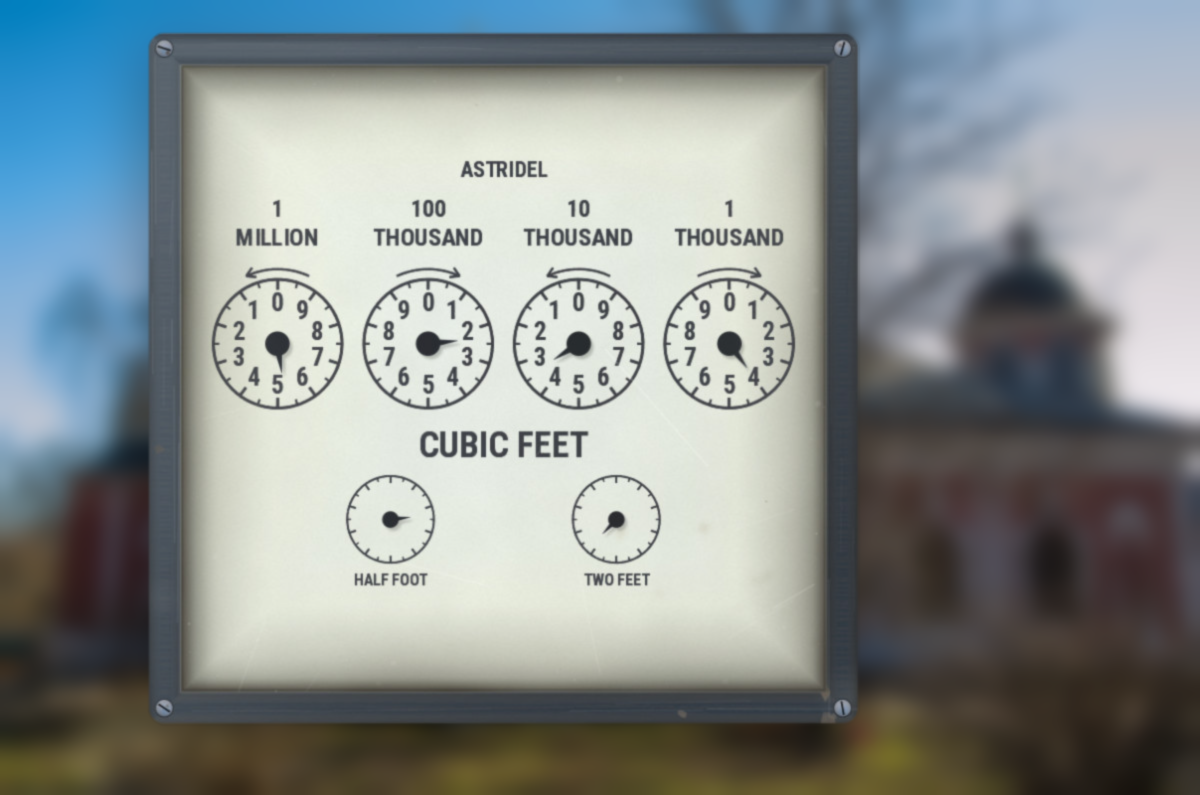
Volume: ft³ 523400
